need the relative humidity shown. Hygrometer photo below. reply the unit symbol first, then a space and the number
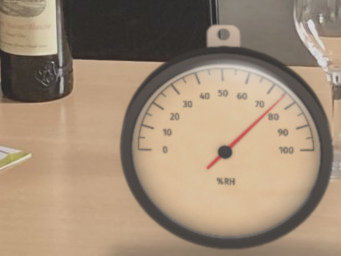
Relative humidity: % 75
